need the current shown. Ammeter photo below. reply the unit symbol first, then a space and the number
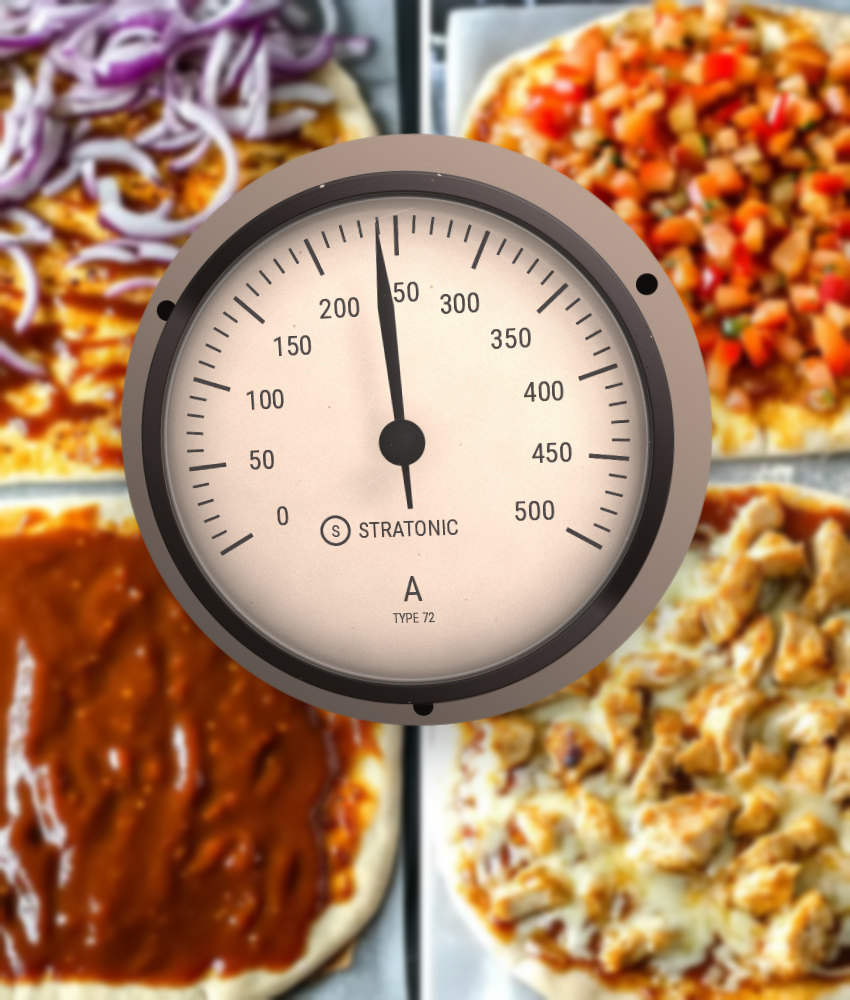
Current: A 240
